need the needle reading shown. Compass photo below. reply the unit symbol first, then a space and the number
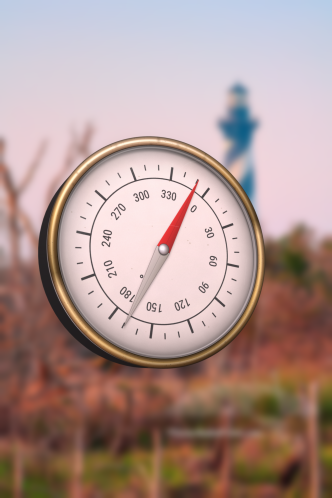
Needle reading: ° 350
